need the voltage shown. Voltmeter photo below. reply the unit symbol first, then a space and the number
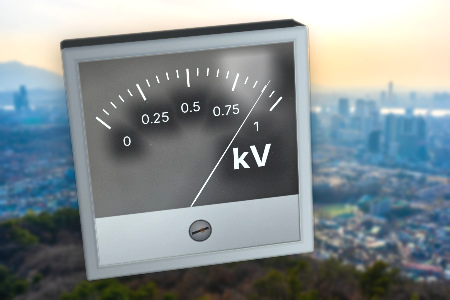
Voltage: kV 0.9
